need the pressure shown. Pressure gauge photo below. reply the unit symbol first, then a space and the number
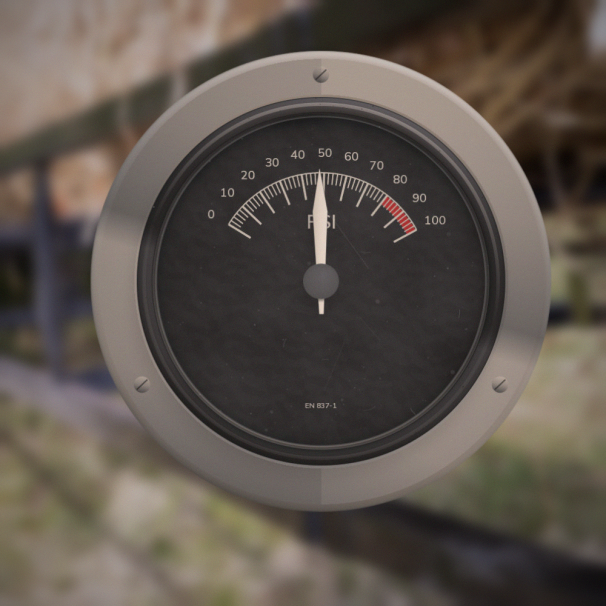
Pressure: psi 48
